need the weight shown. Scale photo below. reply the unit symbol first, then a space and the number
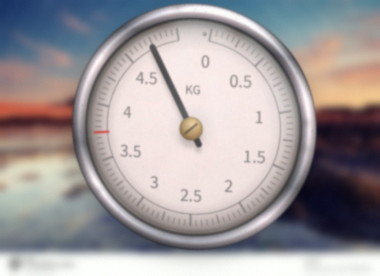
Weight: kg 4.75
